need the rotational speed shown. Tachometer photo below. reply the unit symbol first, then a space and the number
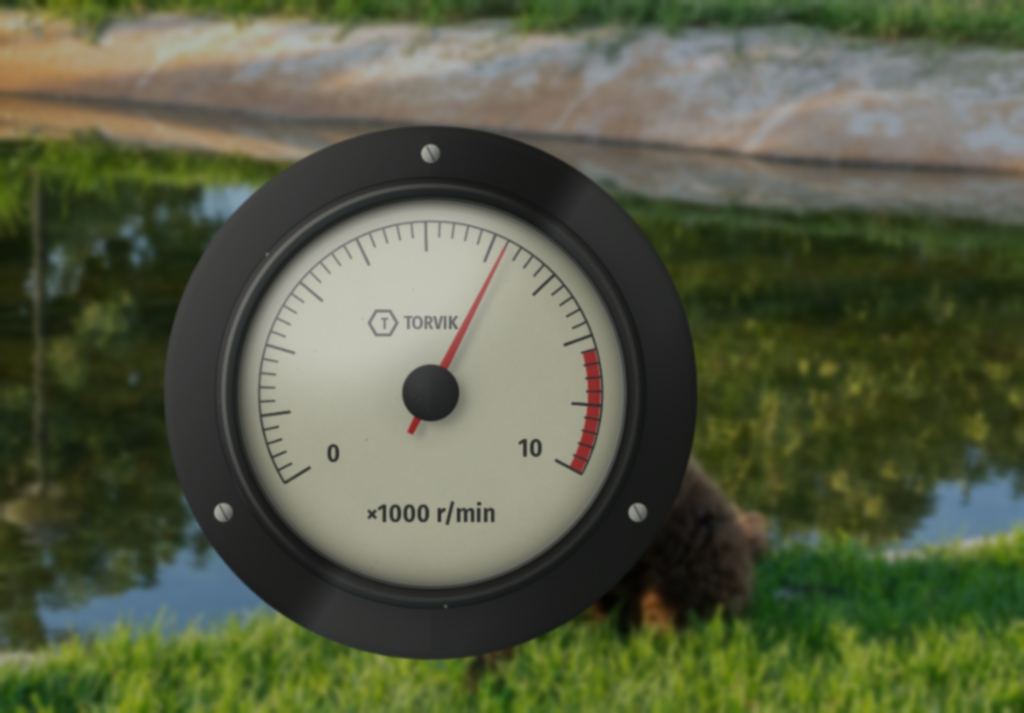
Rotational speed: rpm 6200
